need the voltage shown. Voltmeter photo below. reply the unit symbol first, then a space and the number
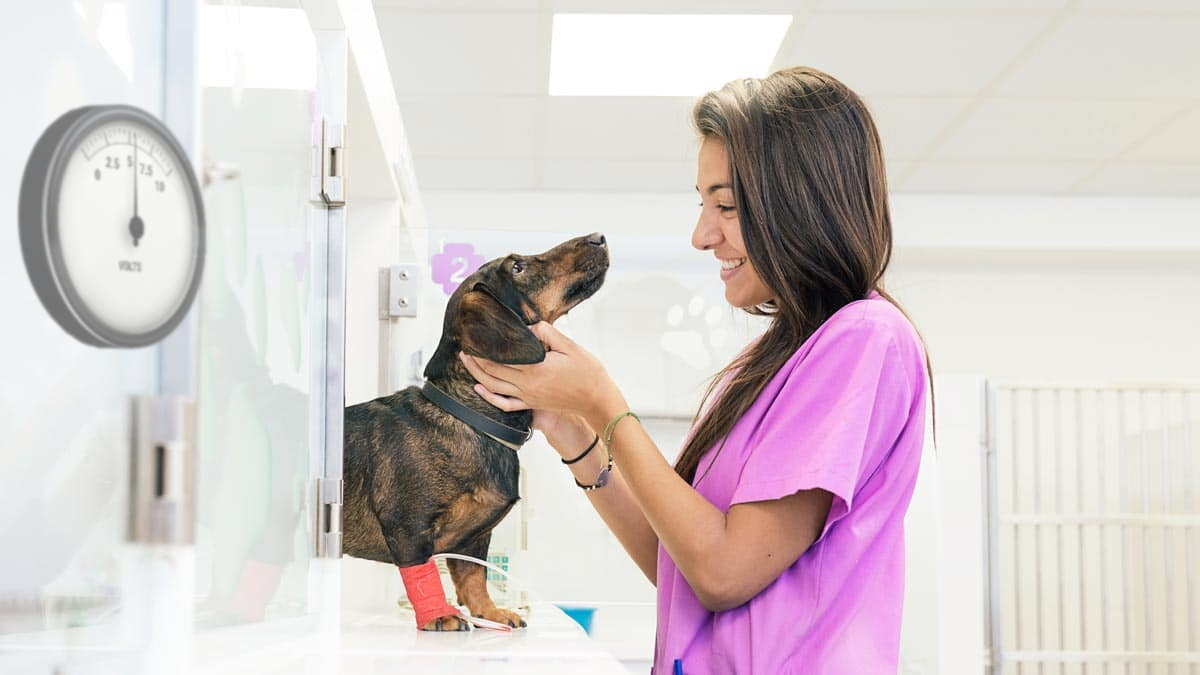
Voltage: V 5
